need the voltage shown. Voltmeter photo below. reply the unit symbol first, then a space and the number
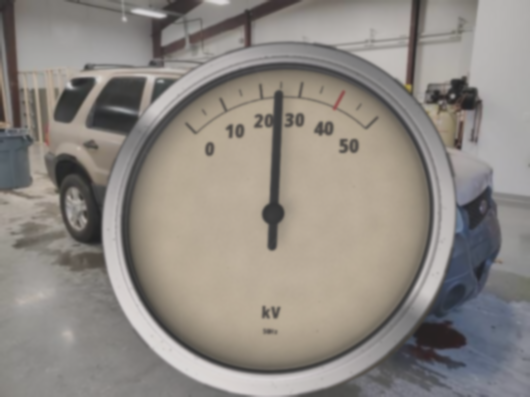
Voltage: kV 25
